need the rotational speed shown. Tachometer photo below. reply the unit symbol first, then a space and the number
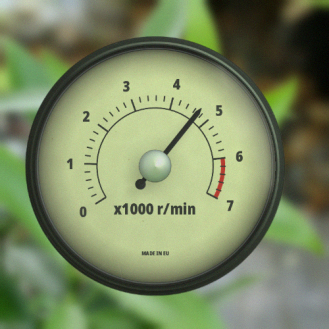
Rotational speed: rpm 4700
